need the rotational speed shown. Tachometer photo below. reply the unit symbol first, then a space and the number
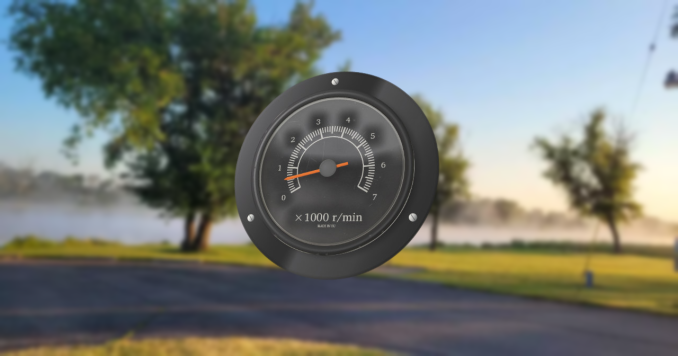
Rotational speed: rpm 500
